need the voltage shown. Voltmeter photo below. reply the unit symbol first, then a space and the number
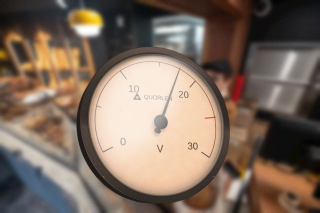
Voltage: V 17.5
